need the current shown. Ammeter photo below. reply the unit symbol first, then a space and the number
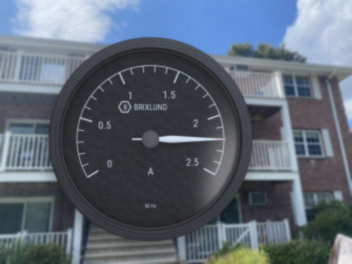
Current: A 2.2
